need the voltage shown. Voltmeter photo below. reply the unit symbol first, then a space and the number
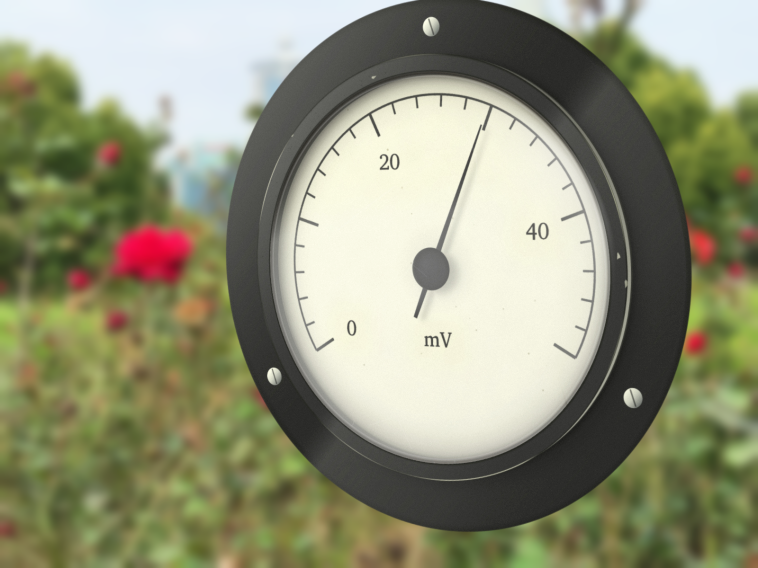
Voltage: mV 30
